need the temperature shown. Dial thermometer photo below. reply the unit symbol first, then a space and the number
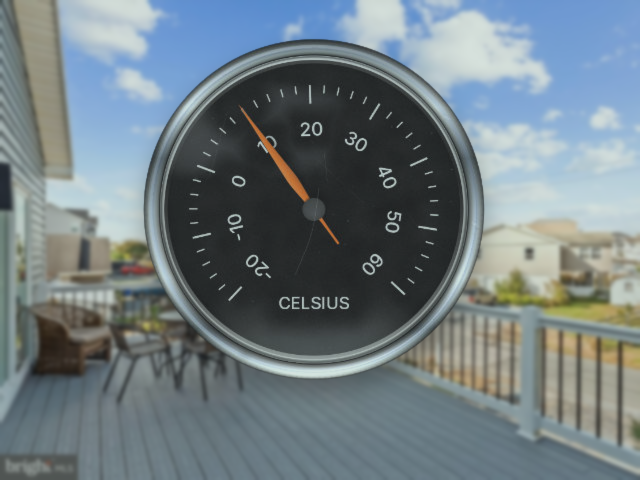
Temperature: °C 10
